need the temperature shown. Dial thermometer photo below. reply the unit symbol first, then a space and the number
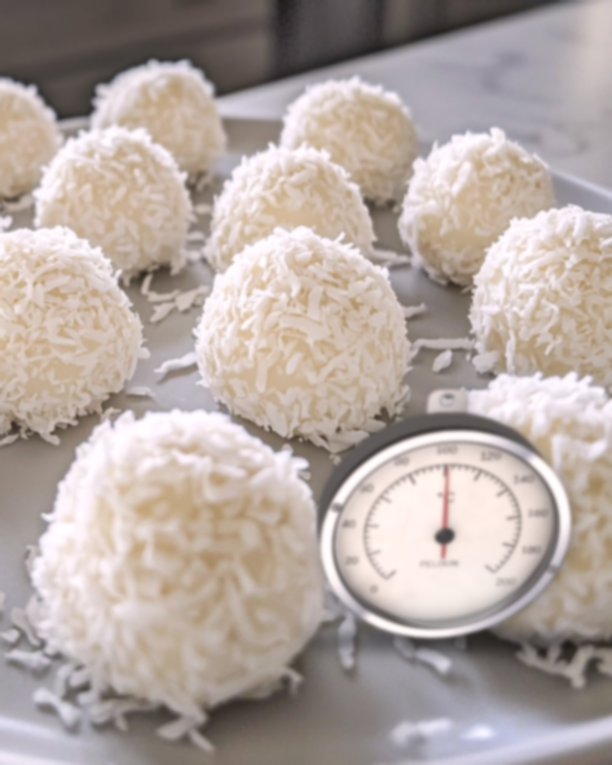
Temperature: °C 100
